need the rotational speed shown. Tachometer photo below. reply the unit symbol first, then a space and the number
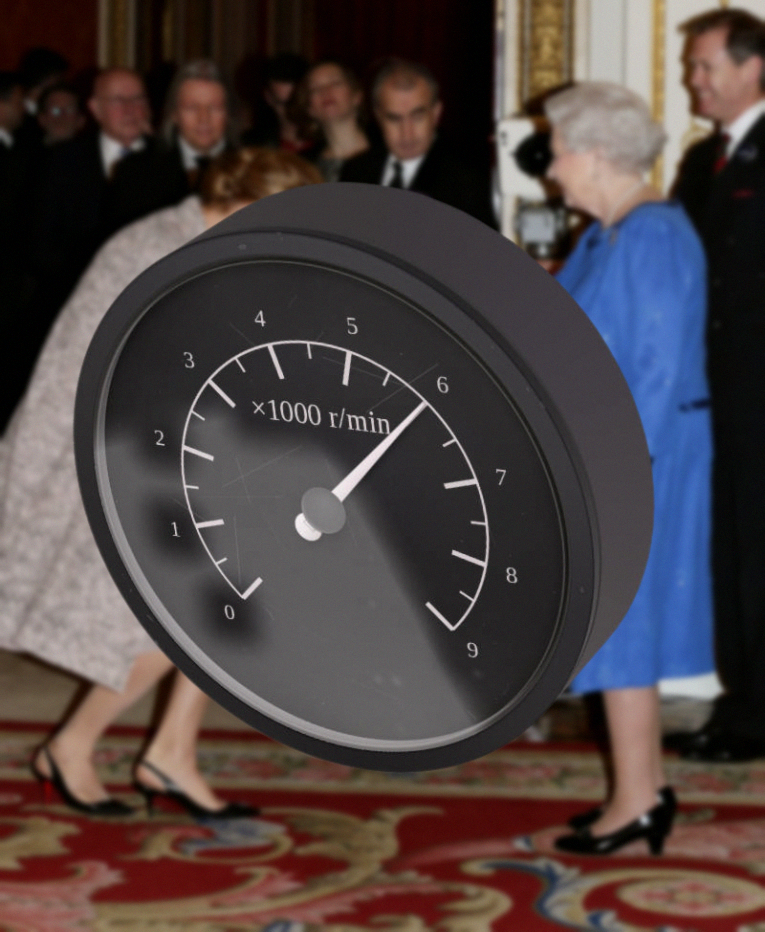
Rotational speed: rpm 6000
